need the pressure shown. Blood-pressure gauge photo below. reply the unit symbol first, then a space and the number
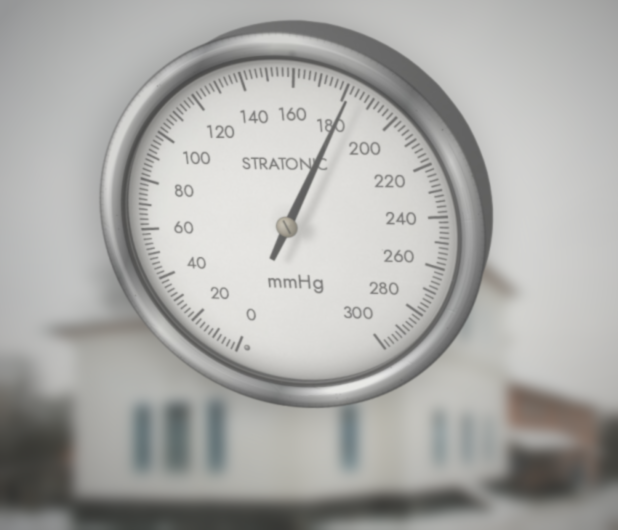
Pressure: mmHg 182
